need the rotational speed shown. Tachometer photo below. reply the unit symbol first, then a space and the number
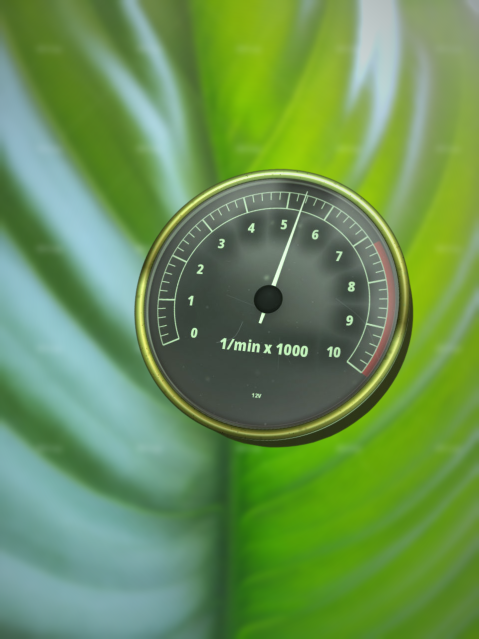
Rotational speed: rpm 5400
